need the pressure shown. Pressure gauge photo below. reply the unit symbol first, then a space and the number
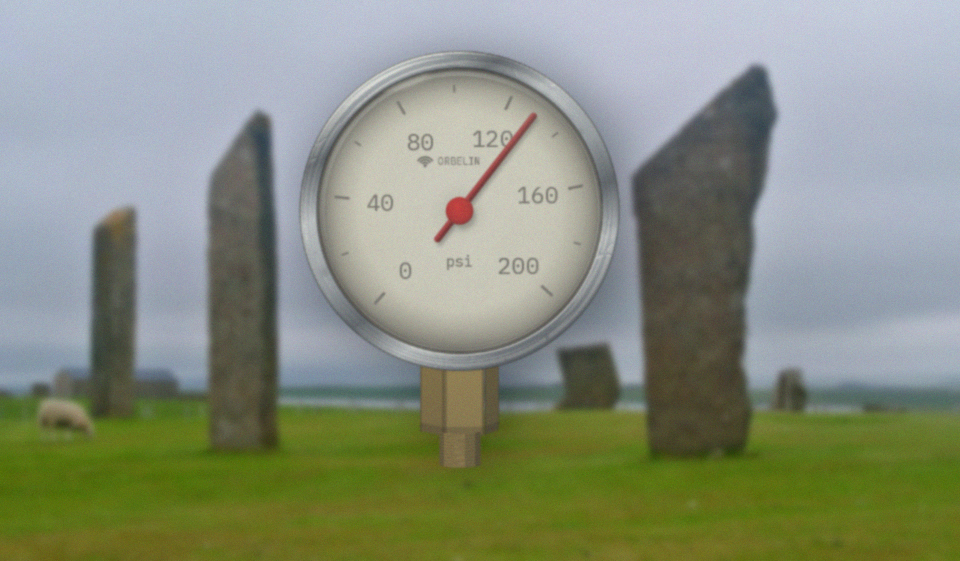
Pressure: psi 130
